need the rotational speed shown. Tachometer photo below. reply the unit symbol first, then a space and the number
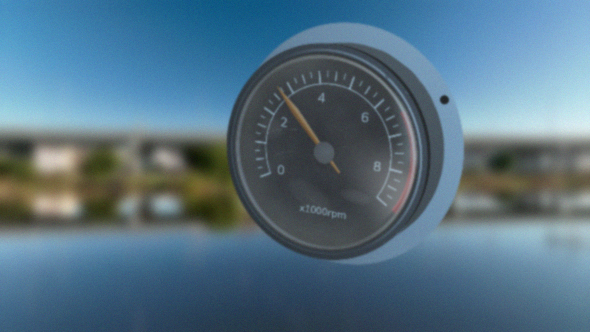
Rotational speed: rpm 2750
